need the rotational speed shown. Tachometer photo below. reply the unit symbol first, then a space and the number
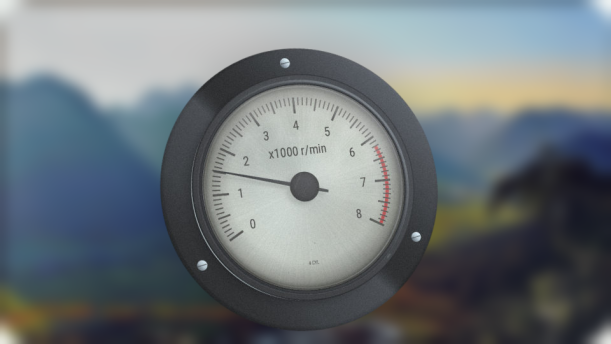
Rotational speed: rpm 1500
